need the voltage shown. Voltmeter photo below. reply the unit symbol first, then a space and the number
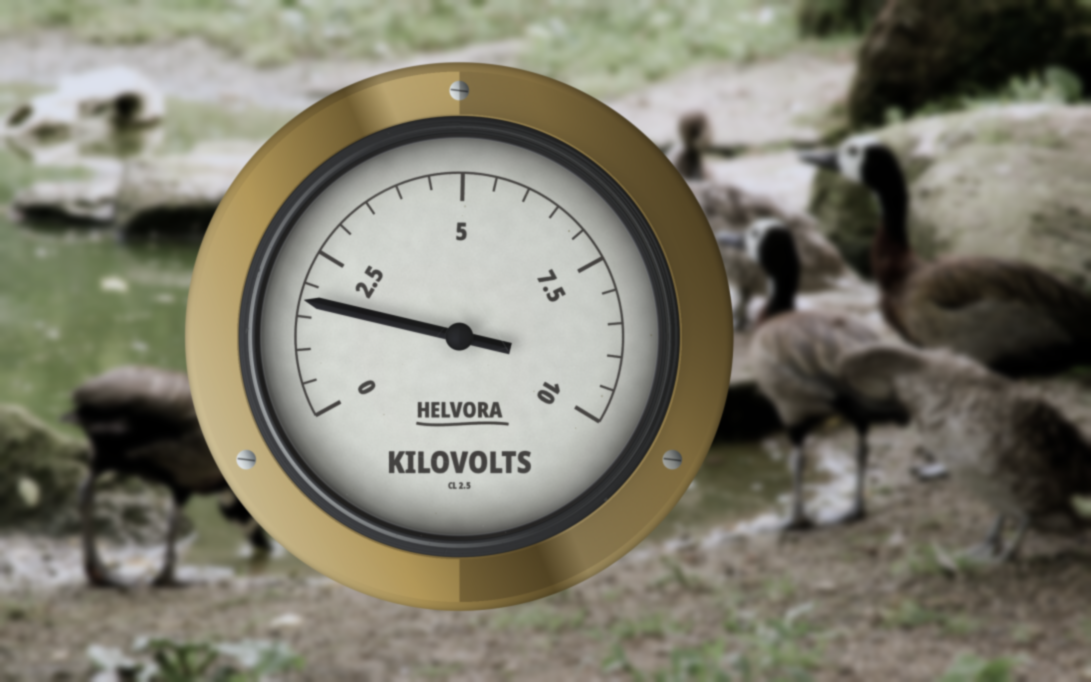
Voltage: kV 1.75
